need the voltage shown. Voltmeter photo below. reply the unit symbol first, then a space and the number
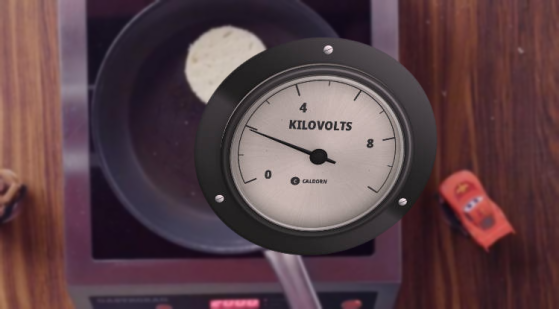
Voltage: kV 2
